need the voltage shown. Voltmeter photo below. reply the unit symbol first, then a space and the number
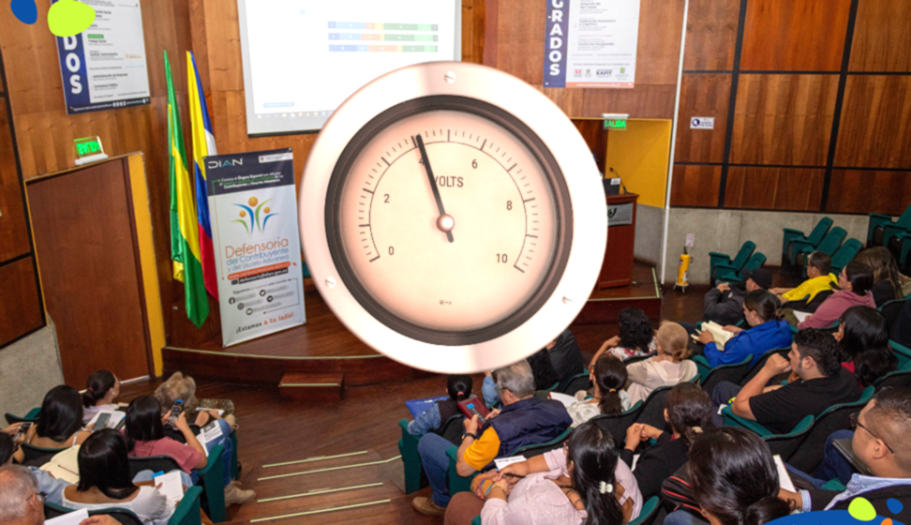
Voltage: V 4.2
